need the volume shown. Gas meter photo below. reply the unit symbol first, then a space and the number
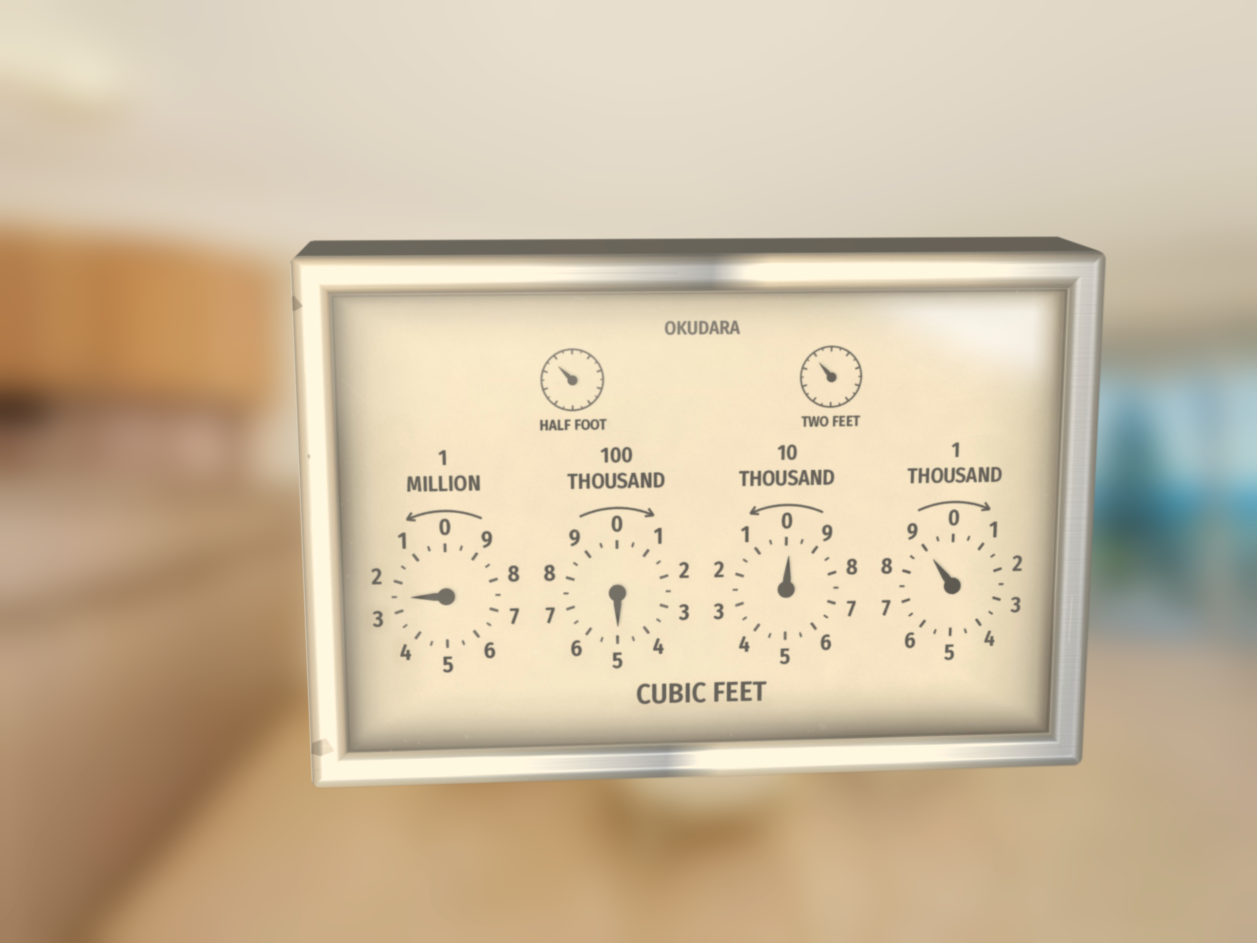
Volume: ft³ 249900
